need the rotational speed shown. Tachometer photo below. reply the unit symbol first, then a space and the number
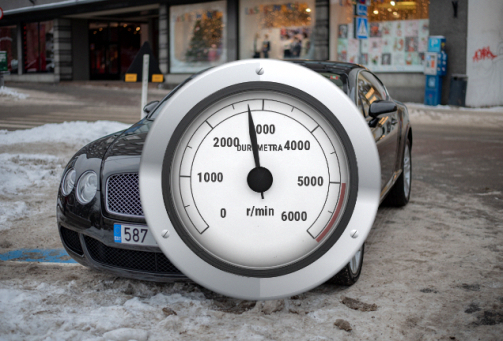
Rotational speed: rpm 2750
